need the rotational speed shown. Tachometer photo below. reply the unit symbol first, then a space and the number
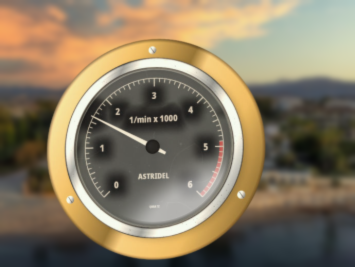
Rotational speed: rpm 1600
